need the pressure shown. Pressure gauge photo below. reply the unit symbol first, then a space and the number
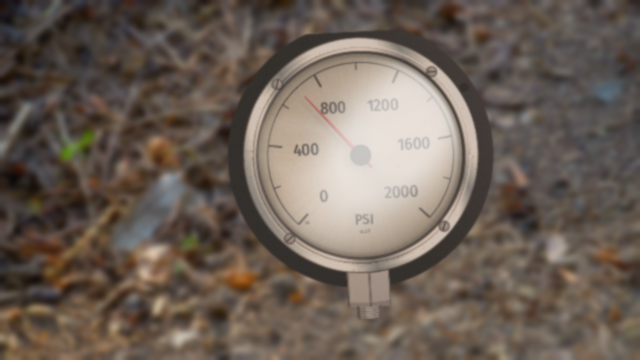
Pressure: psi 700
